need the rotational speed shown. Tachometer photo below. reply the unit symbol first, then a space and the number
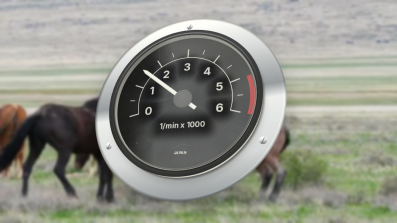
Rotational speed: rpm 1500
